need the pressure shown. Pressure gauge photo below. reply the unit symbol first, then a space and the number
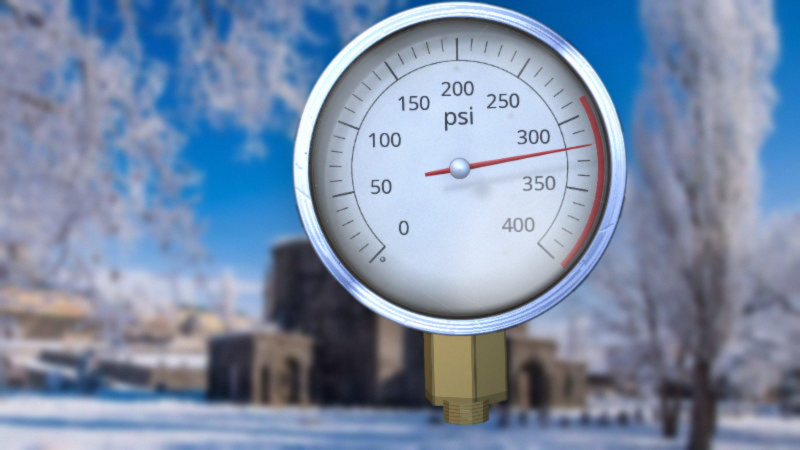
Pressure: psi 320
